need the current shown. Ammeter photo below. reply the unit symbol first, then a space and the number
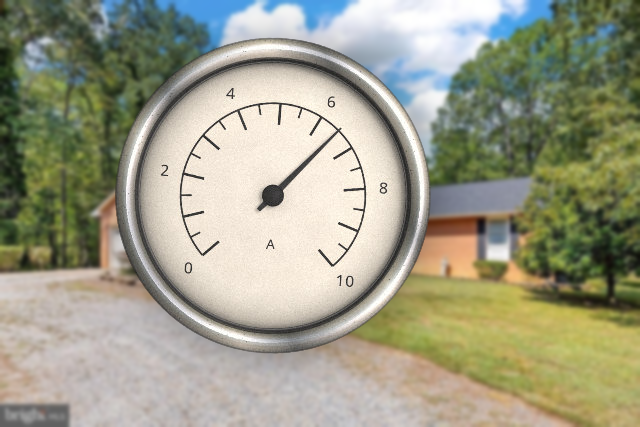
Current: A 6.5
